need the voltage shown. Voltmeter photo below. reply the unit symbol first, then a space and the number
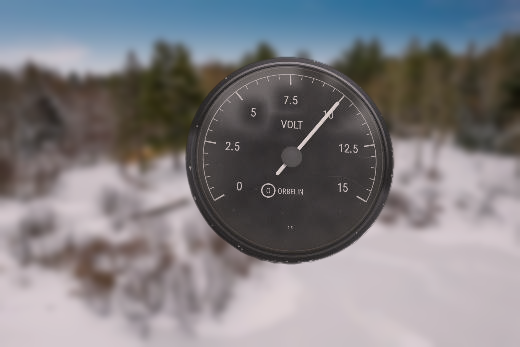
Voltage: V 10
